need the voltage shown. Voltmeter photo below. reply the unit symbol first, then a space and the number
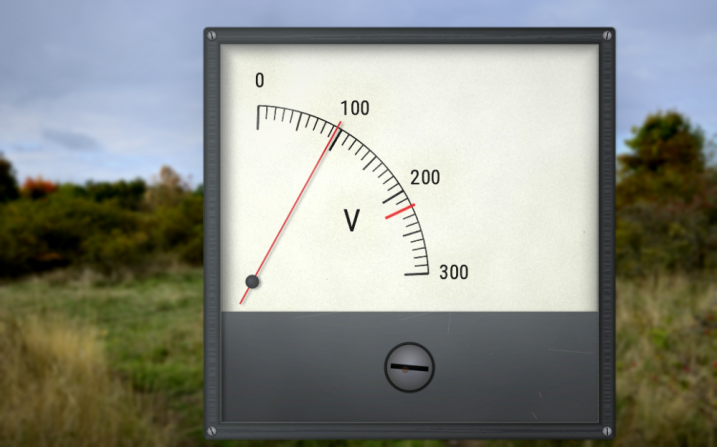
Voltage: V 95
